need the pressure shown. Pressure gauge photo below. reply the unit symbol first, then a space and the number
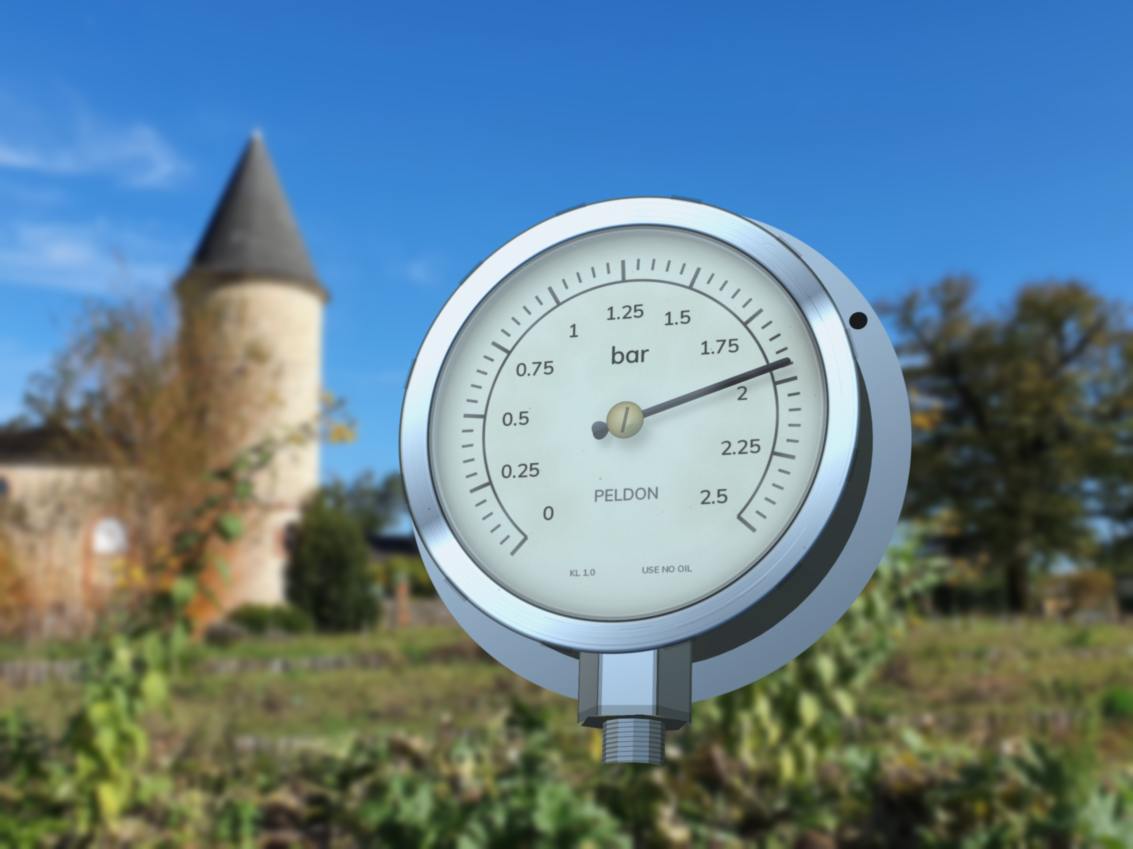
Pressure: bar 1.95
